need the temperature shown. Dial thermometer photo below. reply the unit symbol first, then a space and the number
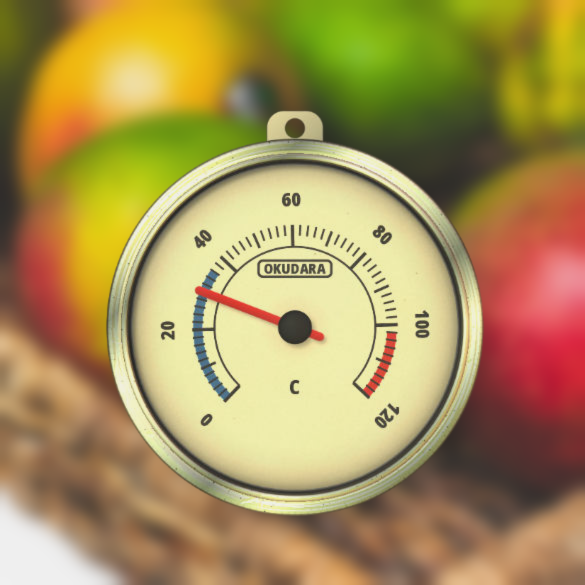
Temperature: °C 30
